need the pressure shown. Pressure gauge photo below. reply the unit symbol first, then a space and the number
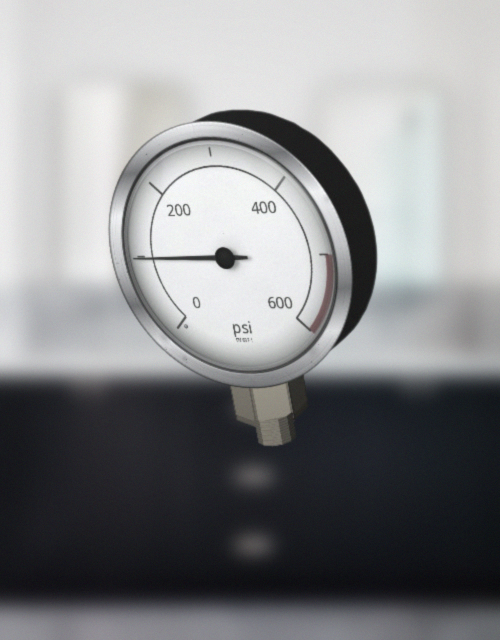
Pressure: psi 100
